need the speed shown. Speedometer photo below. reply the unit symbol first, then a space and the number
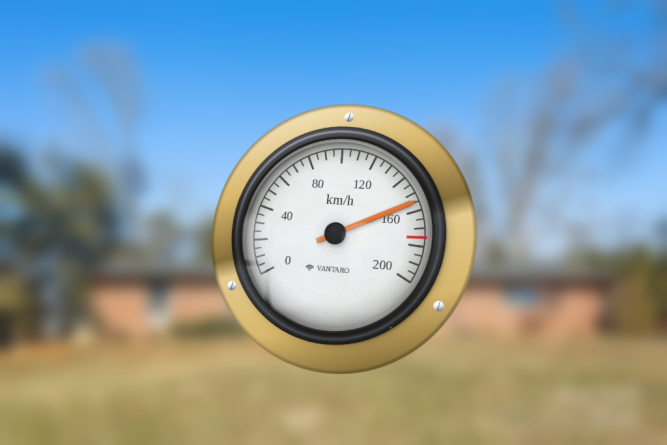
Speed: km/h 155
